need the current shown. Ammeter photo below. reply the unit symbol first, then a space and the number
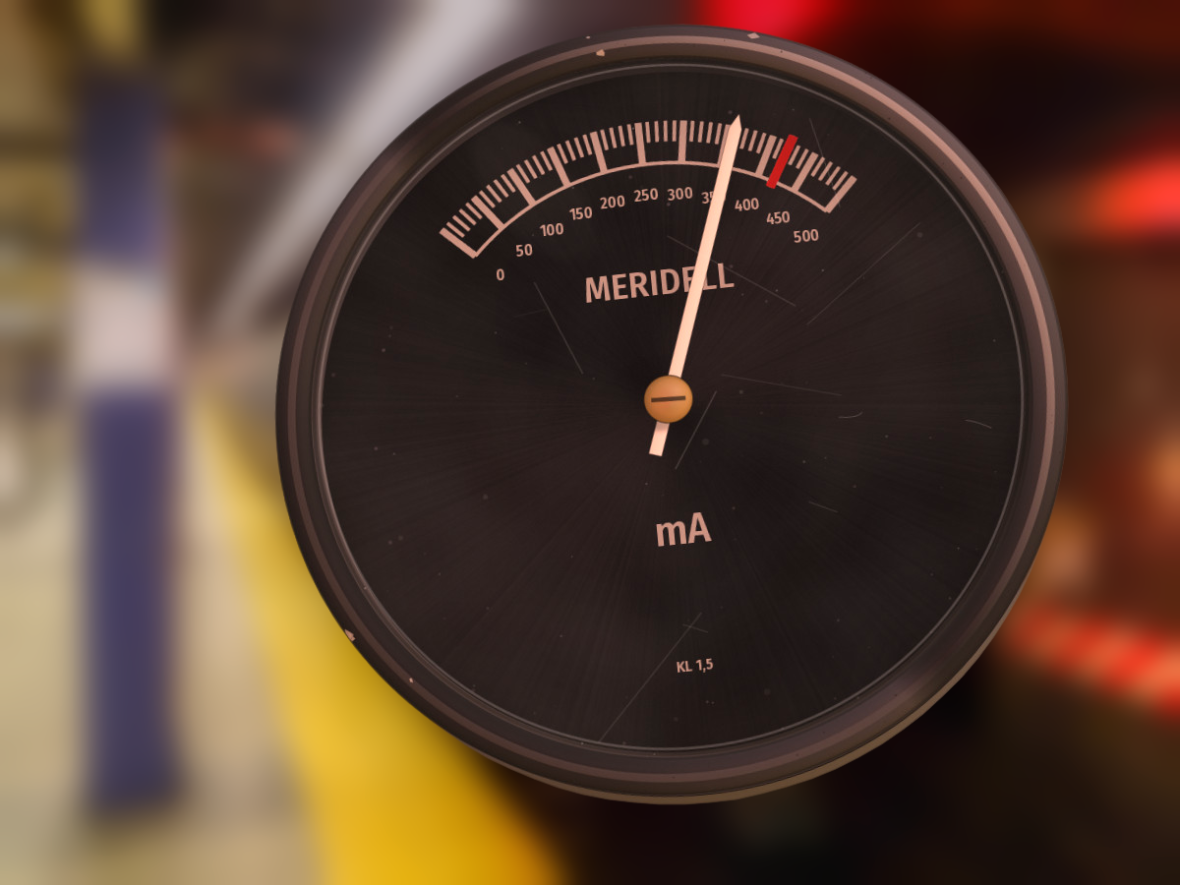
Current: mA 360
